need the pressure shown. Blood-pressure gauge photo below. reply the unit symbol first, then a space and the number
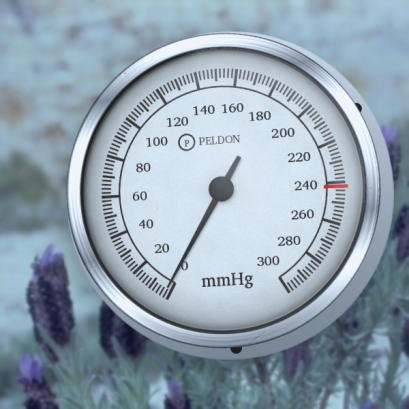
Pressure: mmHg 2
